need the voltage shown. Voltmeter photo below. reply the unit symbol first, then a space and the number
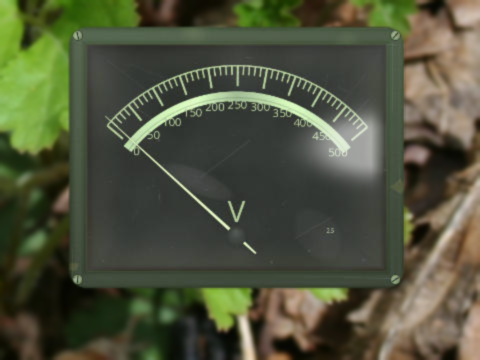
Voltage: V 10
